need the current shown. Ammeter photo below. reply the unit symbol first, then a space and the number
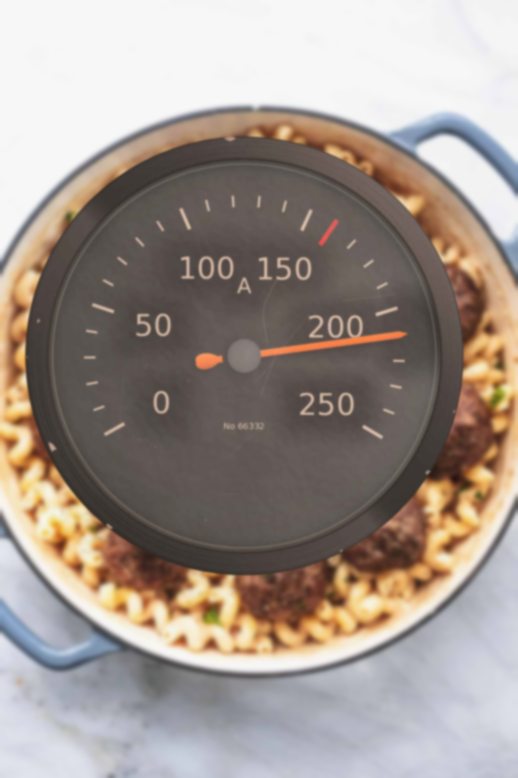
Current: A 210
